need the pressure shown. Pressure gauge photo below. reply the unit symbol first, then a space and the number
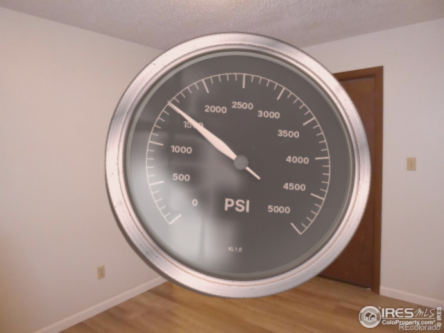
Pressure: psi 1500
